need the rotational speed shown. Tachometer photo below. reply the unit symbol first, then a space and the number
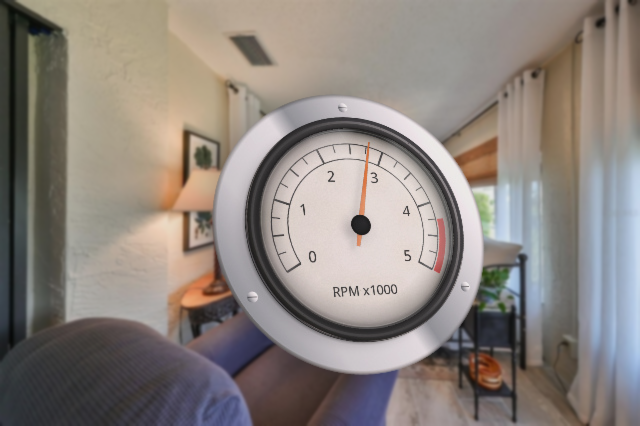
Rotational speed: rpm 2750
